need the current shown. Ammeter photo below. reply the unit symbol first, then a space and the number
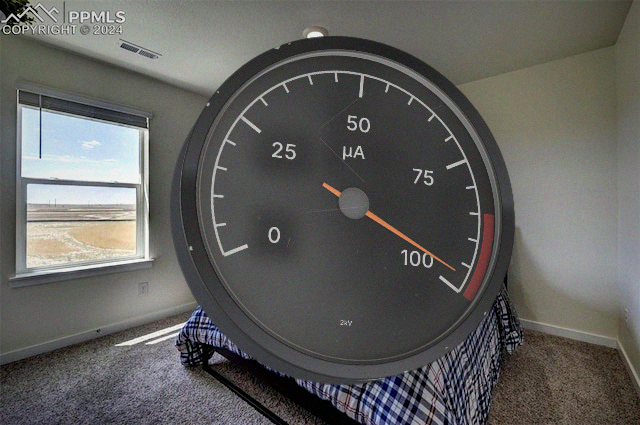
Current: µA 97.5
